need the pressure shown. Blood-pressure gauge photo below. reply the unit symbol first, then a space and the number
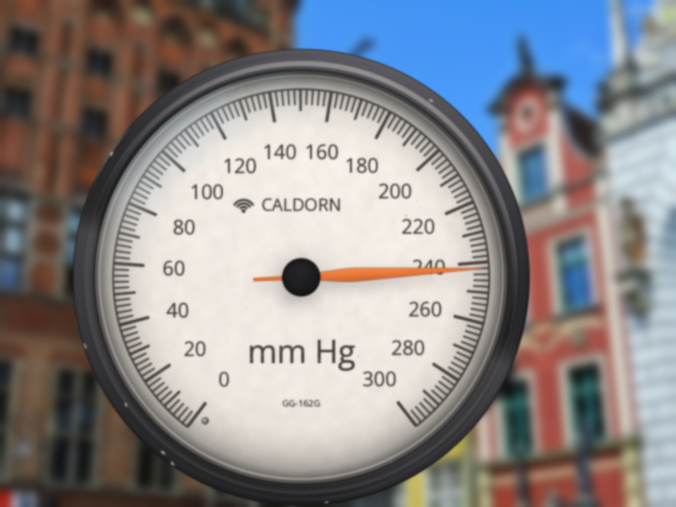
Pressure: mmHg 242
